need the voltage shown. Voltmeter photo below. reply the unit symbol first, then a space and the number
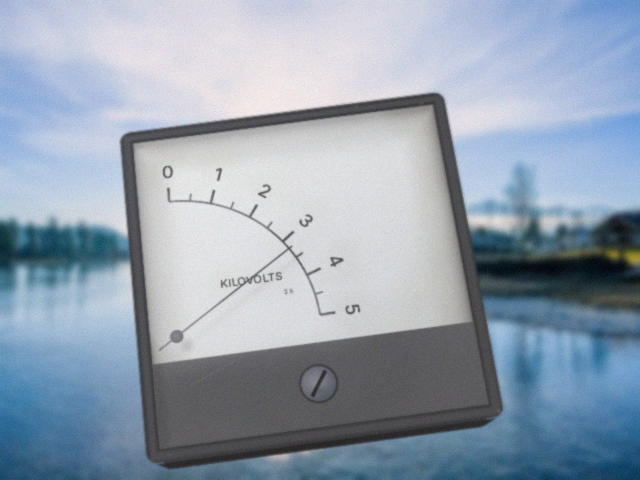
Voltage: kV 3.25
